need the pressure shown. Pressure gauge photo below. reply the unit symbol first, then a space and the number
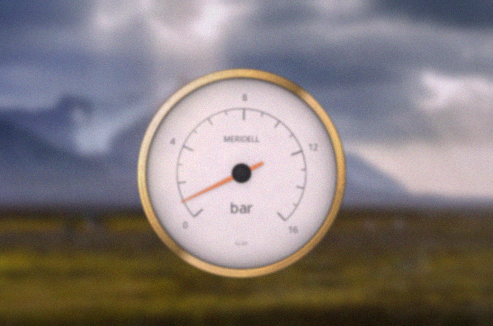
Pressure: bar 1
